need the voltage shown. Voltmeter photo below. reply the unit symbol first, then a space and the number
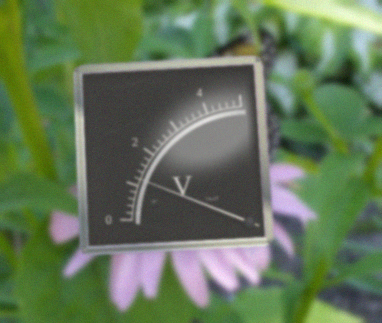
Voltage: V 1.2
